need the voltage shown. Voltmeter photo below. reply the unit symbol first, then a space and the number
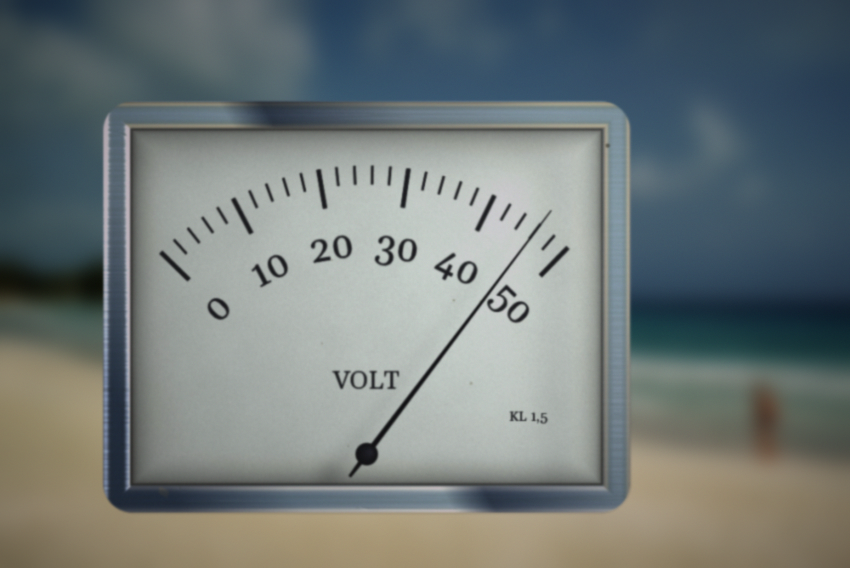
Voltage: V 46
